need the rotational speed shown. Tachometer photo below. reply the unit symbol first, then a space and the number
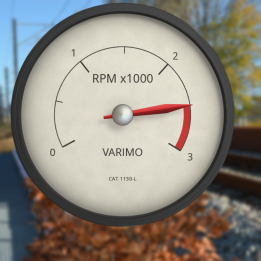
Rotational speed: rpm 2500
